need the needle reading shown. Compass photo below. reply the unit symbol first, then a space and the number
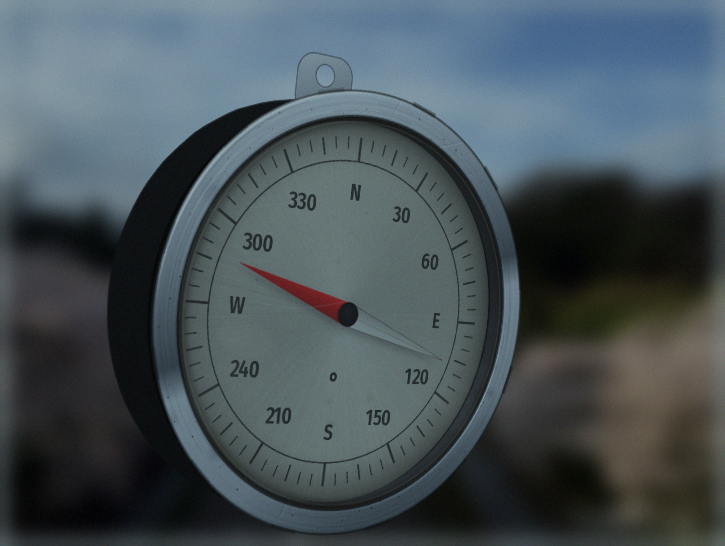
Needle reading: ° 287.5
